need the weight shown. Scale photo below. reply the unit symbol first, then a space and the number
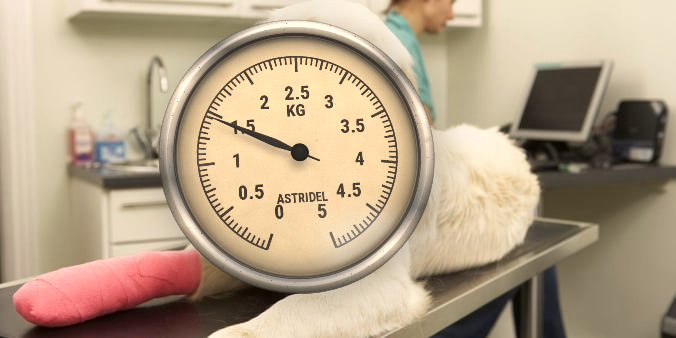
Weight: kg 1.45
